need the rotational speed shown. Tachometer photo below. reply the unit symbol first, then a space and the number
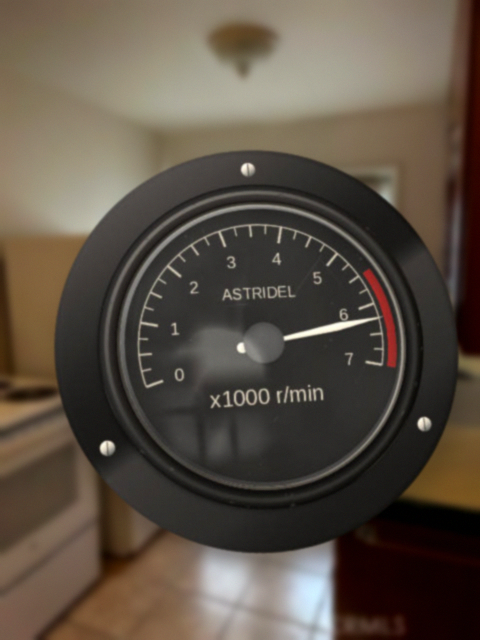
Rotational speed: rpm 6250
